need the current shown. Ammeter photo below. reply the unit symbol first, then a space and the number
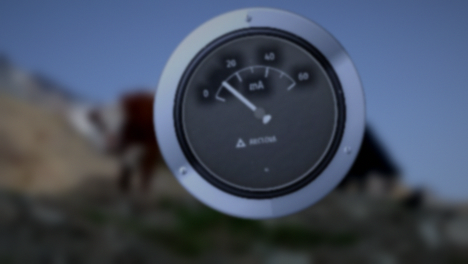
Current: mA 10
